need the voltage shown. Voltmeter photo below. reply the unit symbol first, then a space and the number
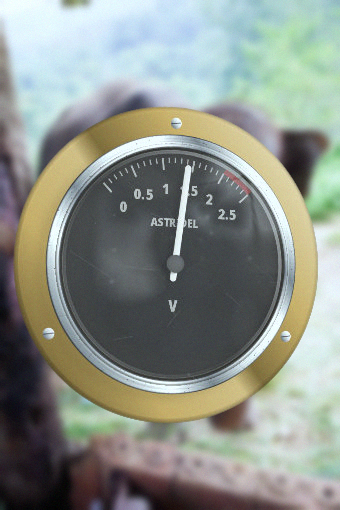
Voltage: V 1.4
